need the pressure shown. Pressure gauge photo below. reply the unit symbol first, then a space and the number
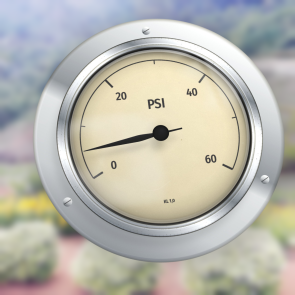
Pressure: psi 5
